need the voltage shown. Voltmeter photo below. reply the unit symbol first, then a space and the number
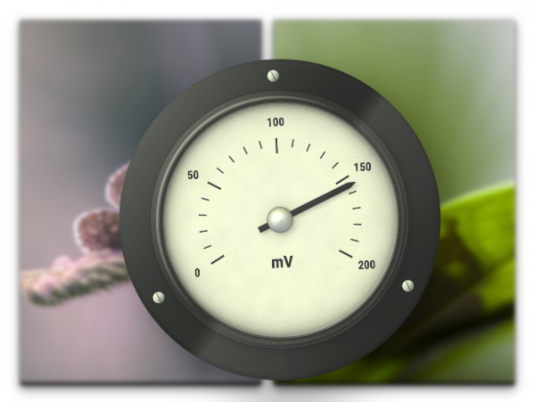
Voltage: mV 155
